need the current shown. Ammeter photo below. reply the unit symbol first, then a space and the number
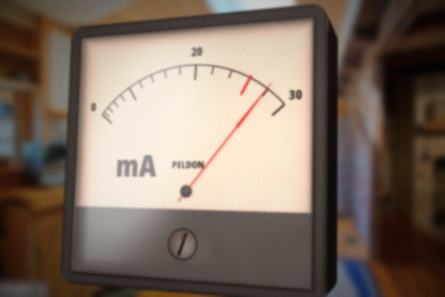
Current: mA 28
